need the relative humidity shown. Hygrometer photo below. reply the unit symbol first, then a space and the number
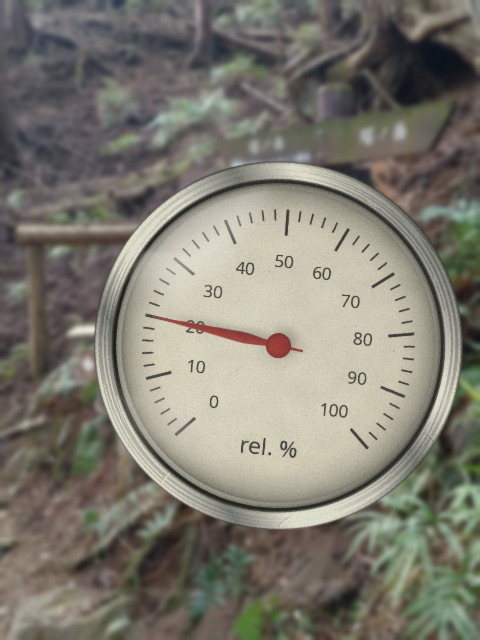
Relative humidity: % 20
